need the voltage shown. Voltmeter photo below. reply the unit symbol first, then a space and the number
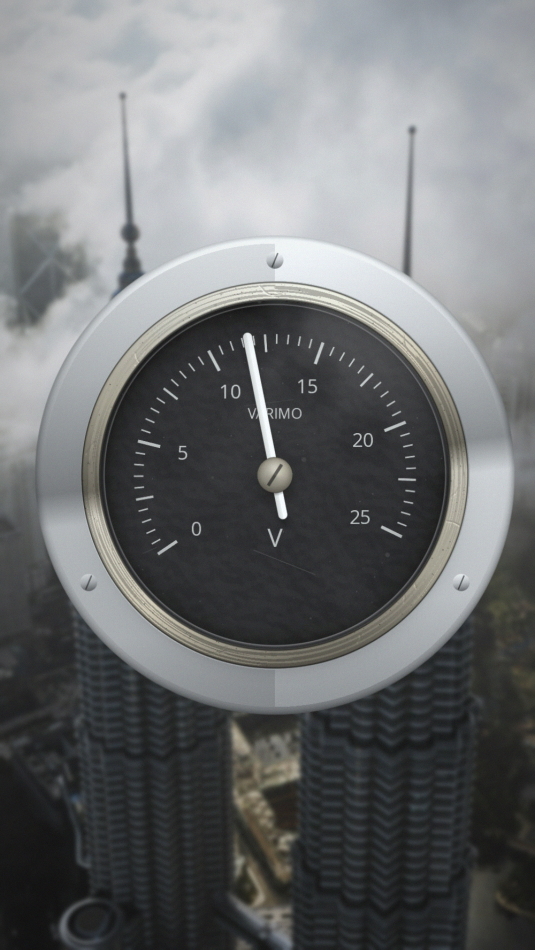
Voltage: V 11.75
